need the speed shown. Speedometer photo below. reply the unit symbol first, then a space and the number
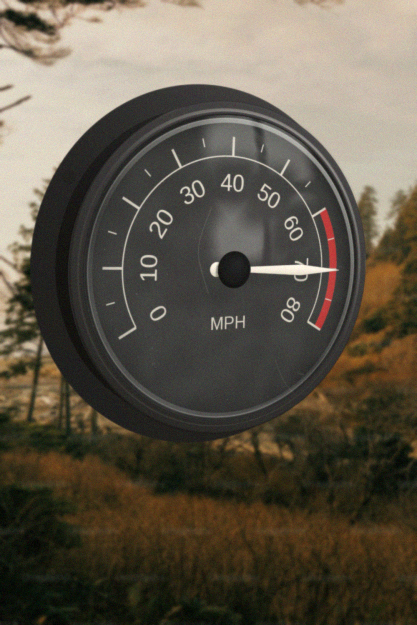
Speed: mph 70
